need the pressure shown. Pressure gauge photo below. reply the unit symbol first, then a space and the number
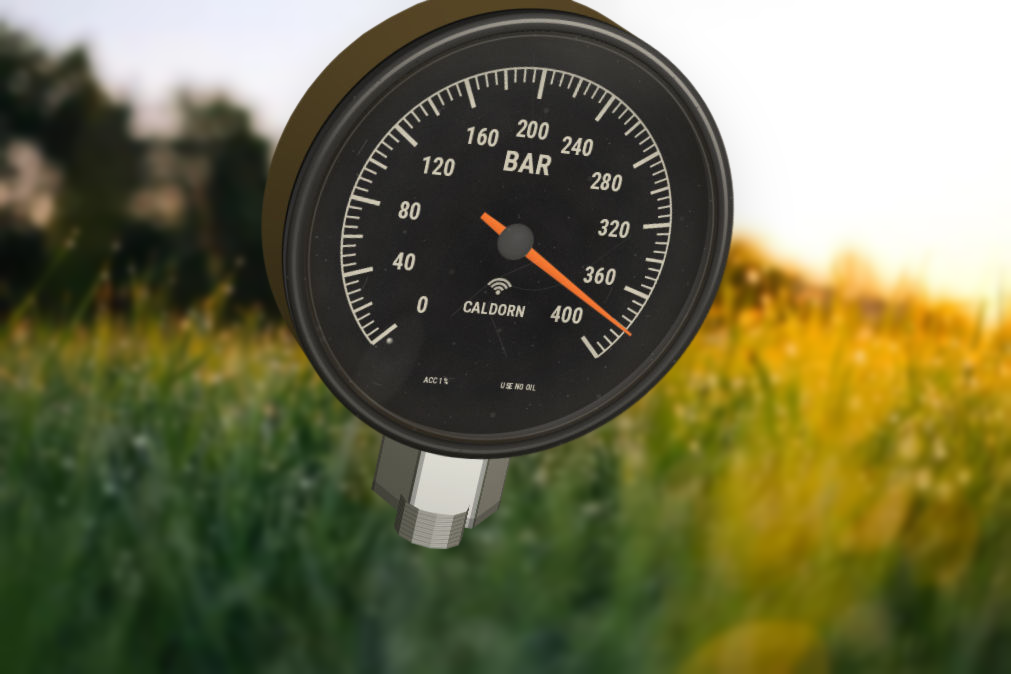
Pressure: bar 380
